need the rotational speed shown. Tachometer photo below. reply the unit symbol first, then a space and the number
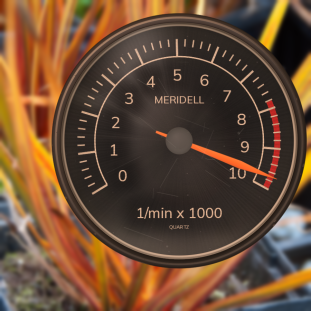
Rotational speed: rpm 9700
